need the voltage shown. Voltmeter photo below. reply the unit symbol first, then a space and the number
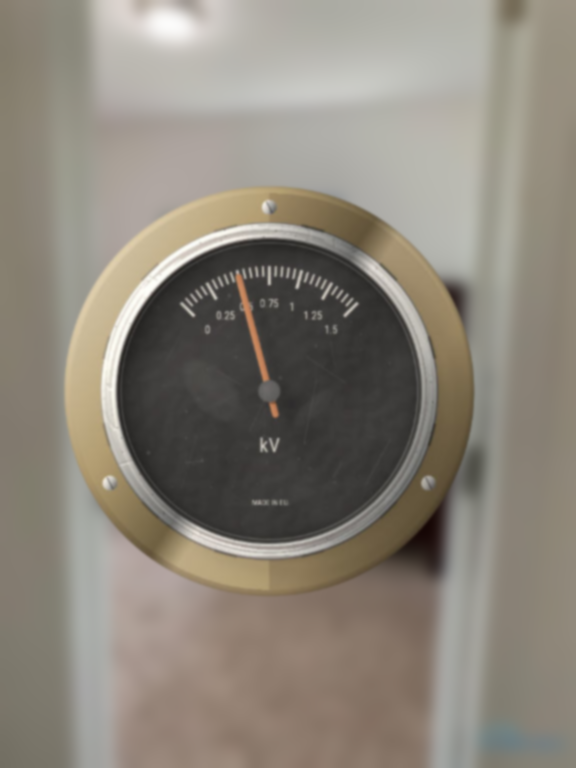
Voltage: kV 0.5
